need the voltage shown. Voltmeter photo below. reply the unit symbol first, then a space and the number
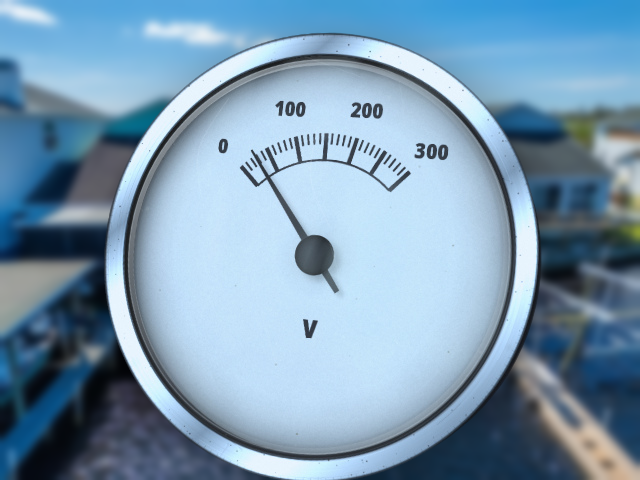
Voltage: V 30
